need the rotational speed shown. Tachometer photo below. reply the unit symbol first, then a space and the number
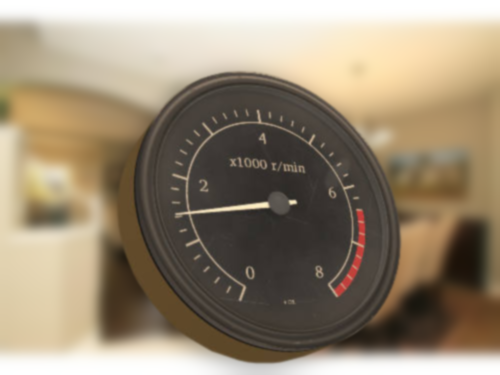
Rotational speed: rpm 1400
